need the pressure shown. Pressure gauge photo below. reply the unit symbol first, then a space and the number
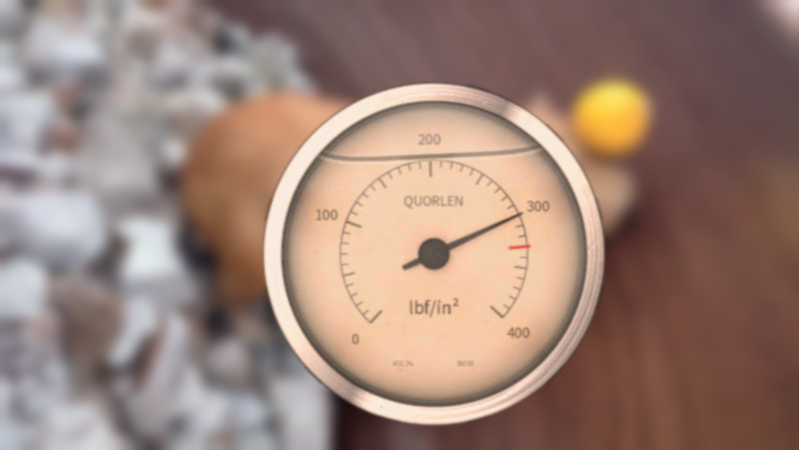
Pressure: psi 300
